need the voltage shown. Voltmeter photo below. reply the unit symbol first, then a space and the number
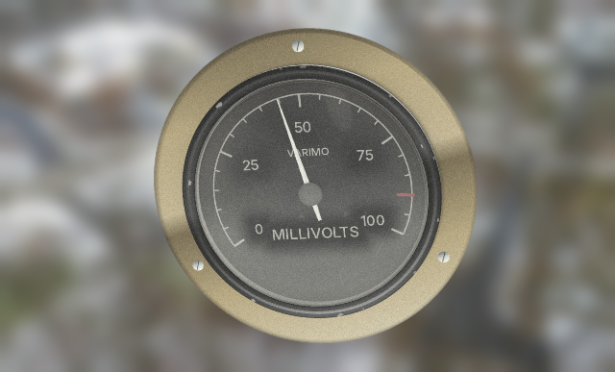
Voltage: mV 45
